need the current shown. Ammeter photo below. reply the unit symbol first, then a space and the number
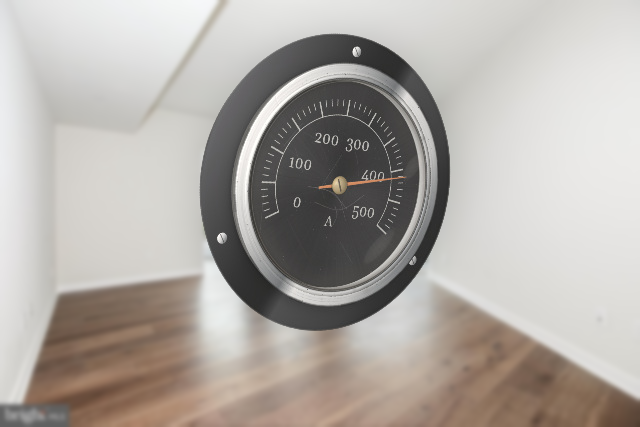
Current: A 410
